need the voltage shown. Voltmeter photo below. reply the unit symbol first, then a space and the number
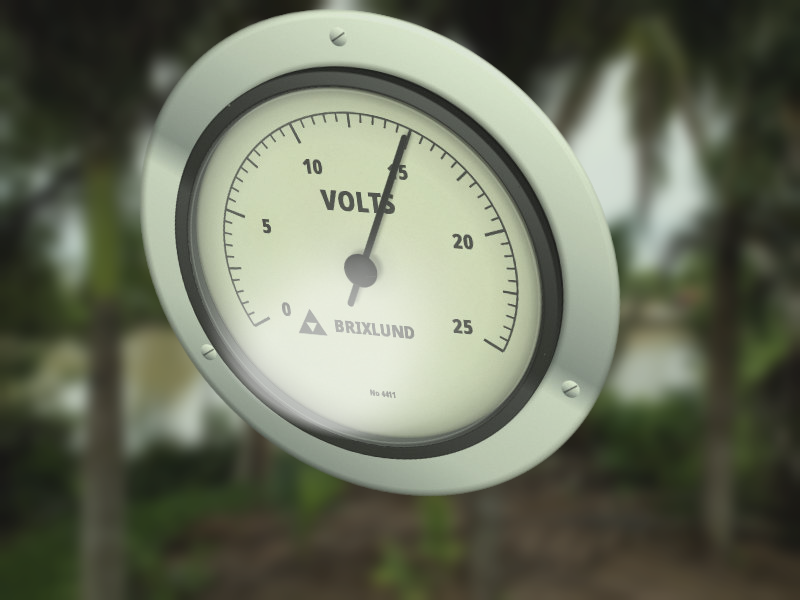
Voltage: V 15
